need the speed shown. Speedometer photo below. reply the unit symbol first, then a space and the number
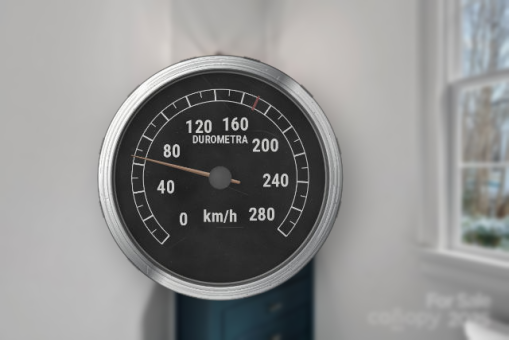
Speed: km/h 65
